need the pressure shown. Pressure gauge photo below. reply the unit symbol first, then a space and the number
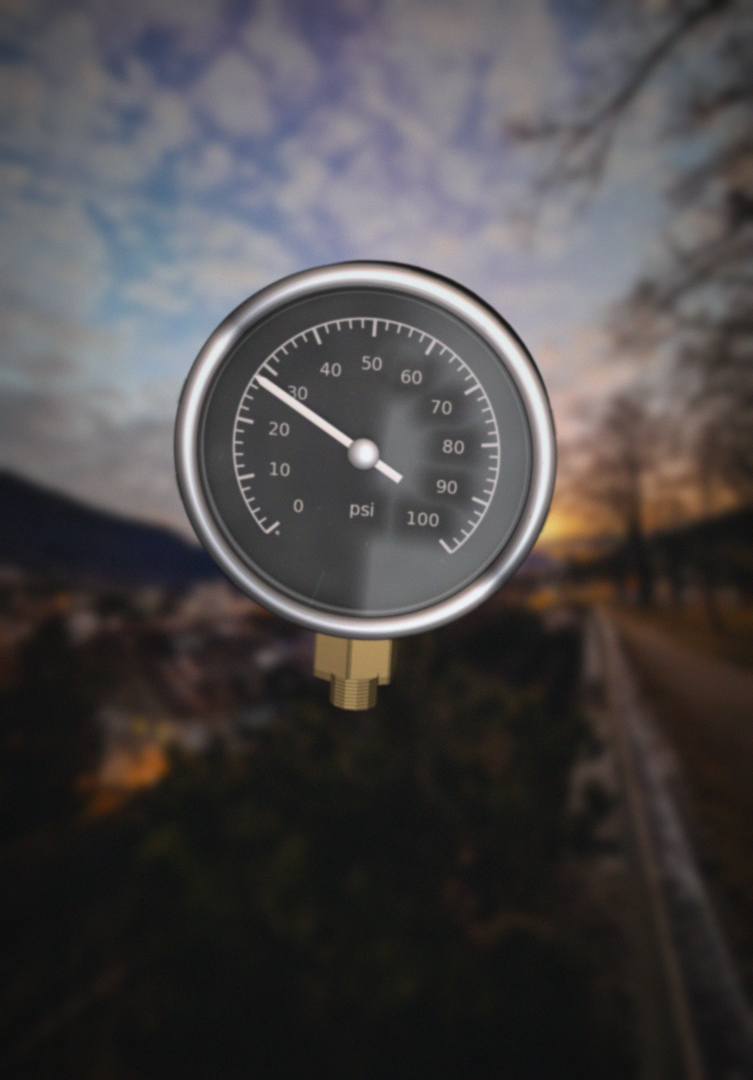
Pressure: psi 28
